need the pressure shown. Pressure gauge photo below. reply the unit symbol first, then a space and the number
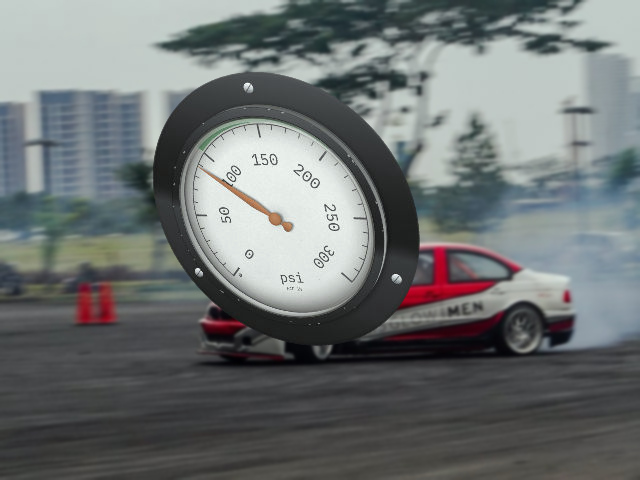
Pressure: psi 90
